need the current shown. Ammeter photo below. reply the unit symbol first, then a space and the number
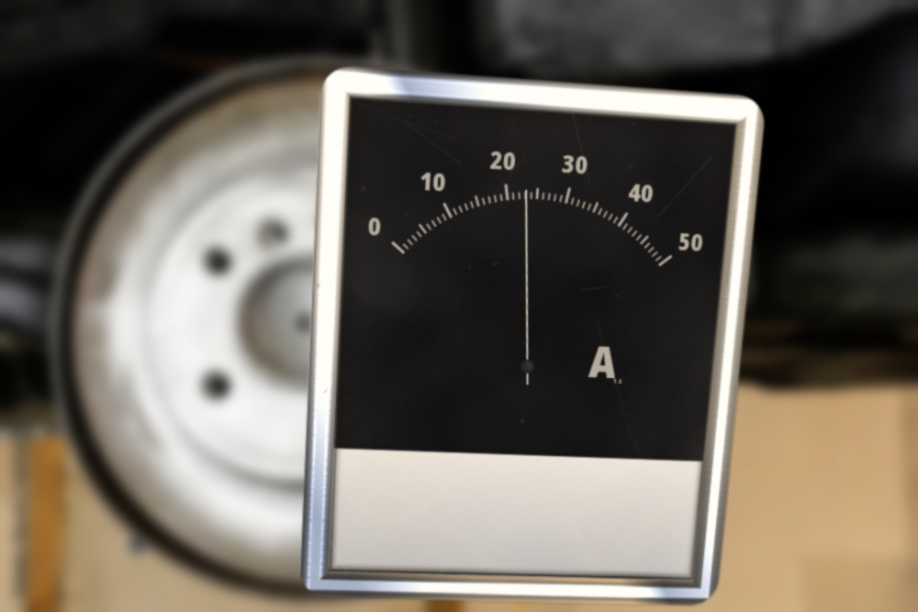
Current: A 23
